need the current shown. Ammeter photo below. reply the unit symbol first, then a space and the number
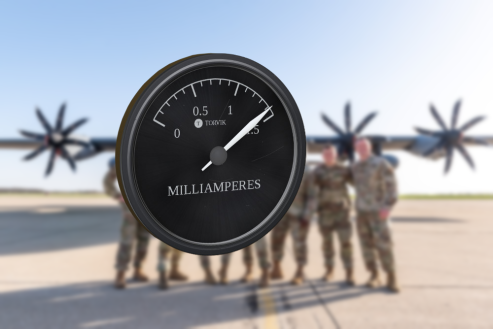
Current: mA 1.4
